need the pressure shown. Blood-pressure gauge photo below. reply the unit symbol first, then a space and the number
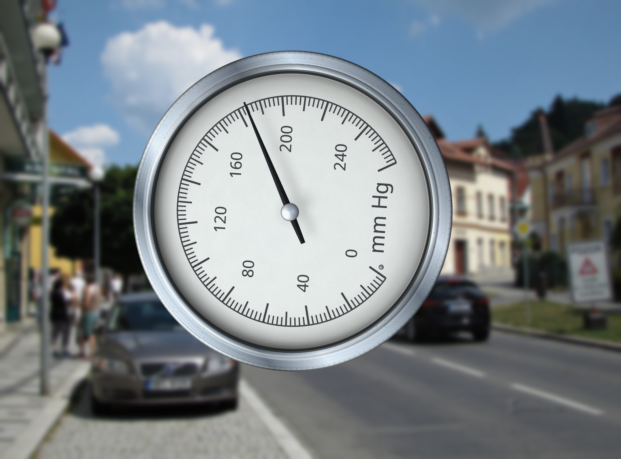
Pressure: mmHg 184
